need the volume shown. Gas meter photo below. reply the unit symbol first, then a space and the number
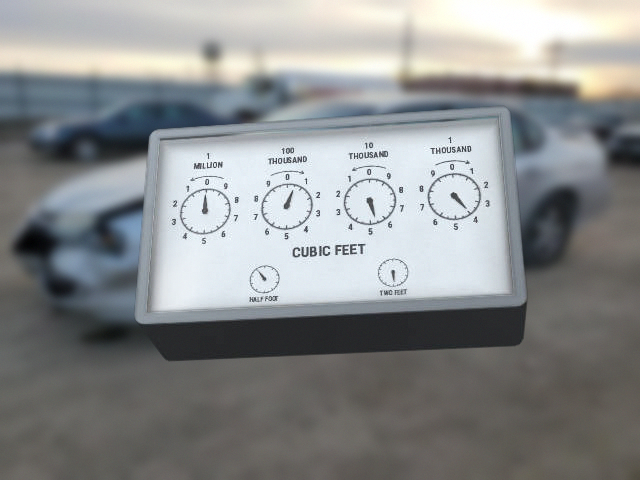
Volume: ft³ 5400
